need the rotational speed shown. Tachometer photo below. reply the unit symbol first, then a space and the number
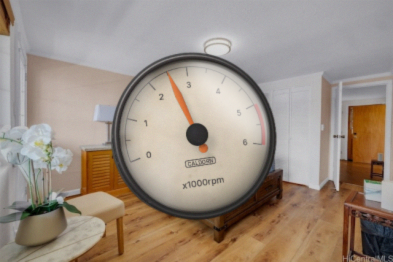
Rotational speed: rpm 2500
